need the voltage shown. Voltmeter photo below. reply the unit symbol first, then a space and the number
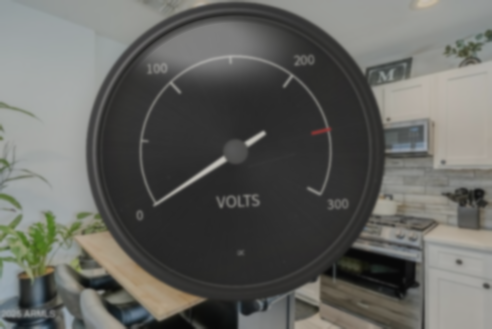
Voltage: V 0
